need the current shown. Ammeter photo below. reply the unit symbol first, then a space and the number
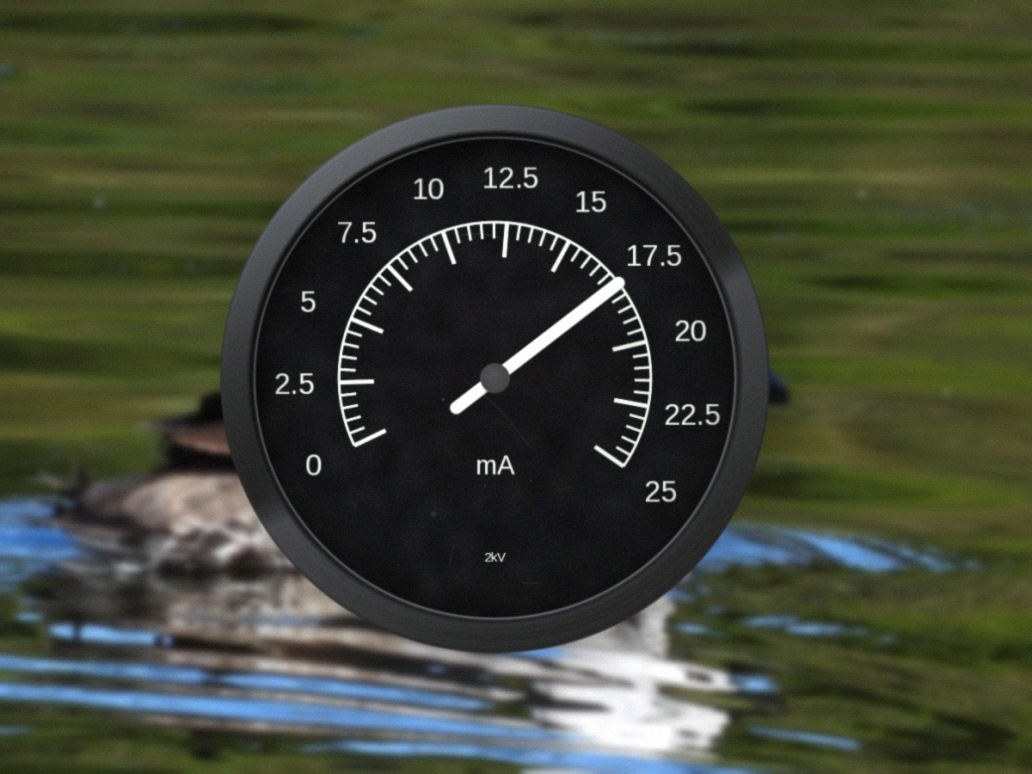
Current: mA 17.5
